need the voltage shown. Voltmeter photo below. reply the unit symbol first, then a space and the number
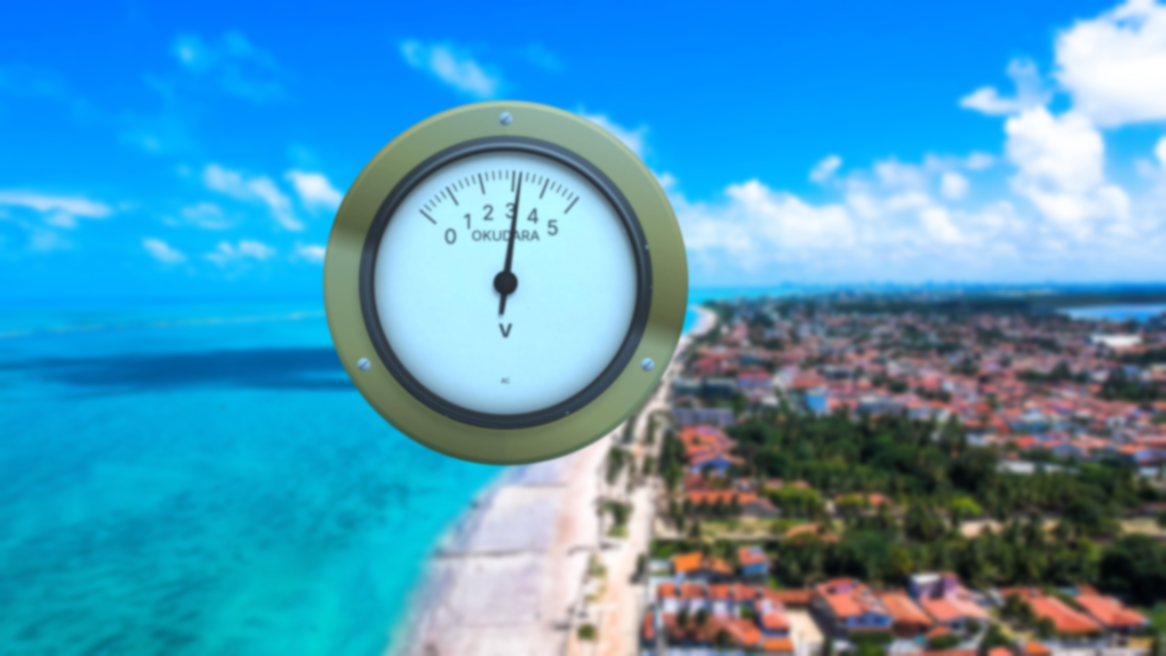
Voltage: V 3.2
